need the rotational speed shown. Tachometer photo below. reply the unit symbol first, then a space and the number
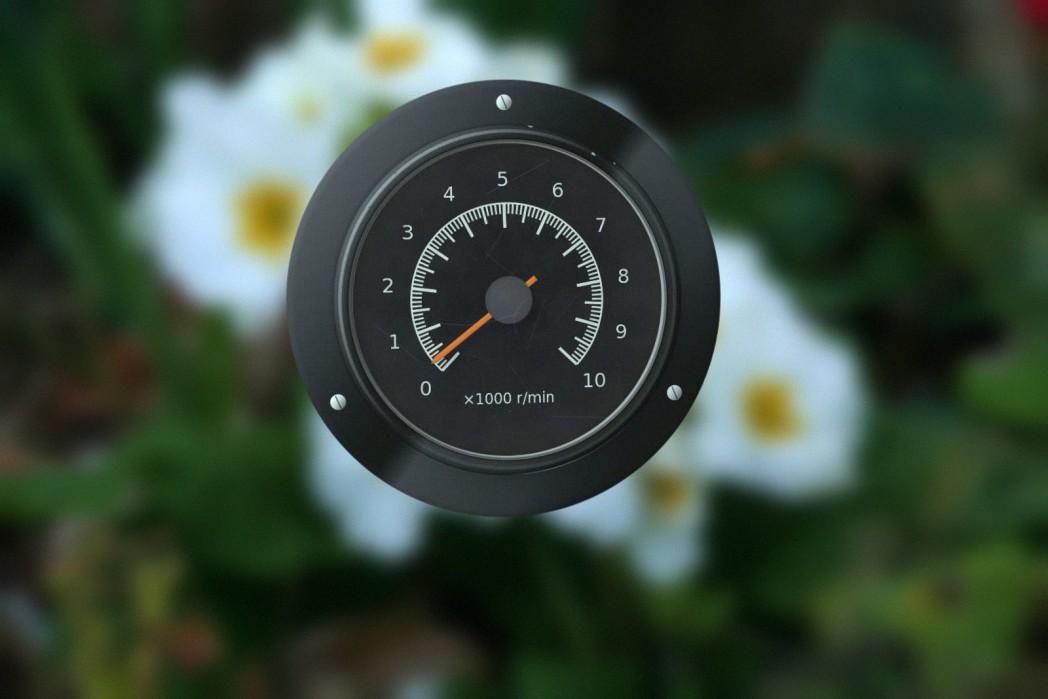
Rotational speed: rpm 300
